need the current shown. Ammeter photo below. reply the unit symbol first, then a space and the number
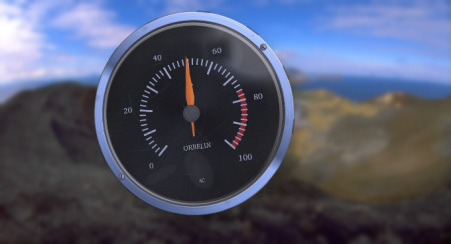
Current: A 50
